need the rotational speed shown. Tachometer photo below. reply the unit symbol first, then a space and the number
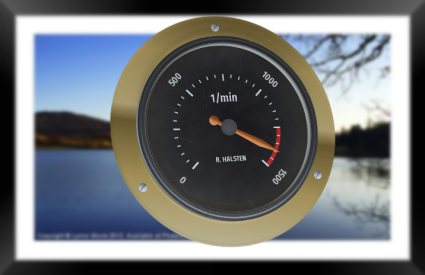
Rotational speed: rpm 1400
